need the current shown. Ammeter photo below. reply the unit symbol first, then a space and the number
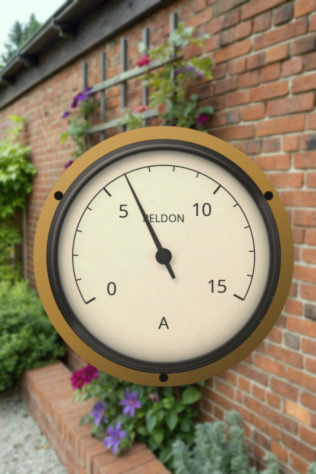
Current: A 6
